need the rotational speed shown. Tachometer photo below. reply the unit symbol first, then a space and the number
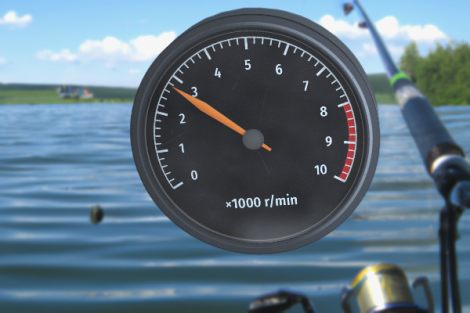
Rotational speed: rpm 2800
